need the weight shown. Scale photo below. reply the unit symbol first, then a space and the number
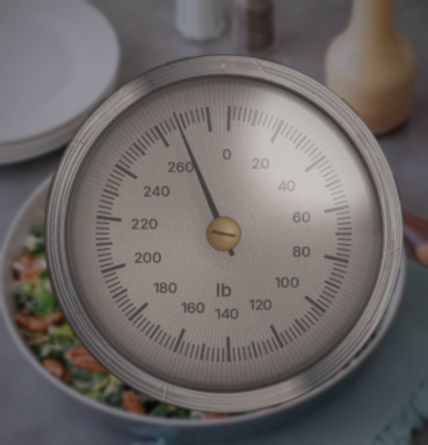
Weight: lb 268
